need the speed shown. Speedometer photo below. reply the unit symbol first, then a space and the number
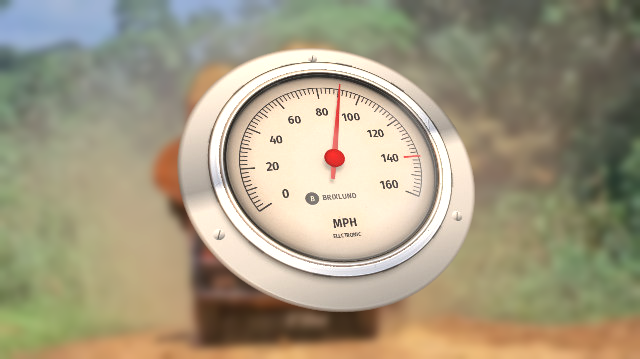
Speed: mph 90
